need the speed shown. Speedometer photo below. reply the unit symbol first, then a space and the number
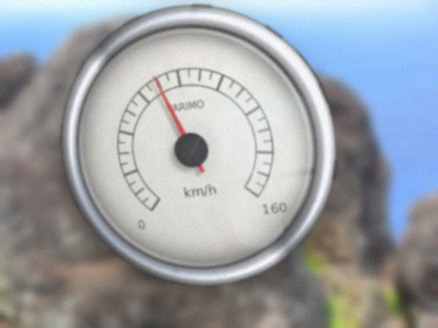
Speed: km/h 70
